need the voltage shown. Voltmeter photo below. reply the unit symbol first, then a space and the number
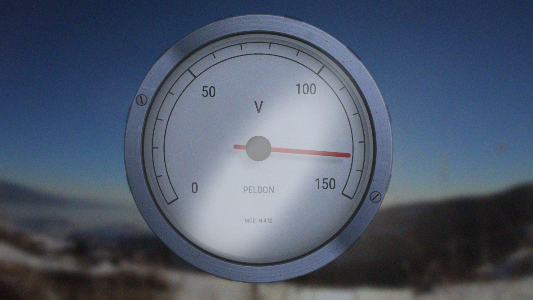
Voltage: V 135
